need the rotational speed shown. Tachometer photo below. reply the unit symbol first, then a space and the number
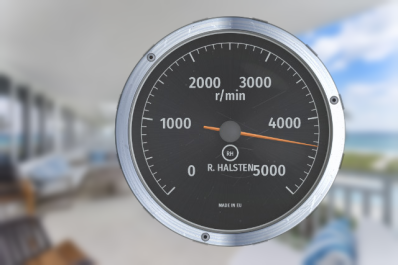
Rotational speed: rpm 4350
